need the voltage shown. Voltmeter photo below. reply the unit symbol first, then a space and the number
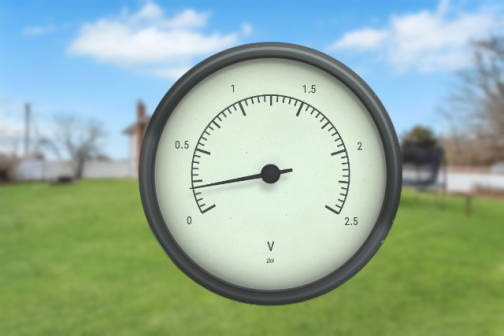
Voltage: V 0.2
